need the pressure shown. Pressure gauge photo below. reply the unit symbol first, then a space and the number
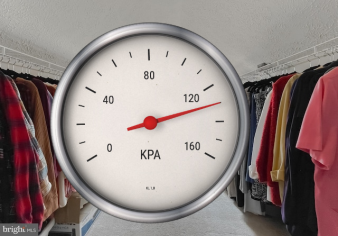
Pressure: kPa 130
